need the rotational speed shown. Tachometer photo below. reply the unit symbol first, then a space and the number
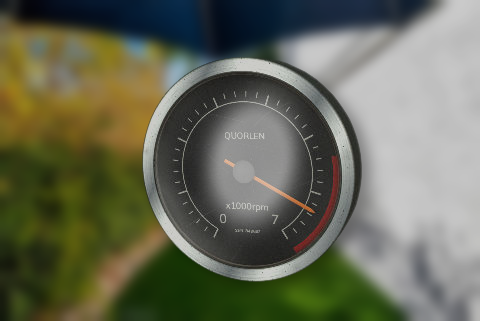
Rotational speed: rpm 6300
